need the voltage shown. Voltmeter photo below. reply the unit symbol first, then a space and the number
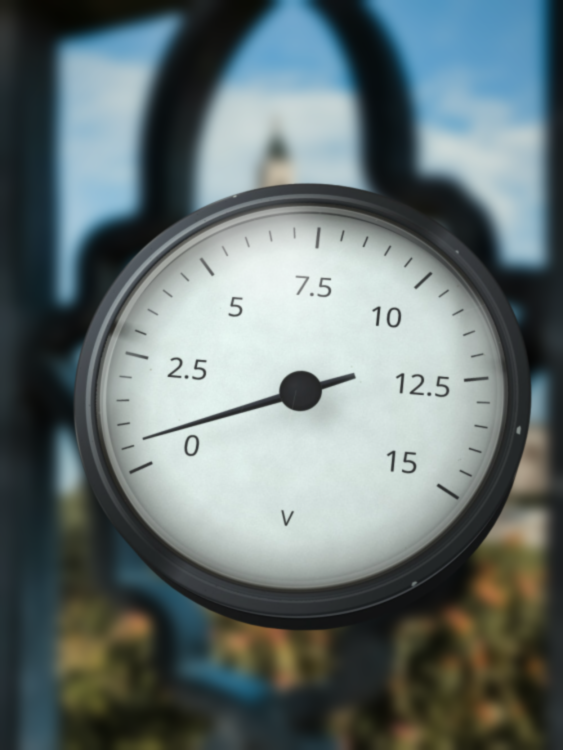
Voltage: V 0.5
